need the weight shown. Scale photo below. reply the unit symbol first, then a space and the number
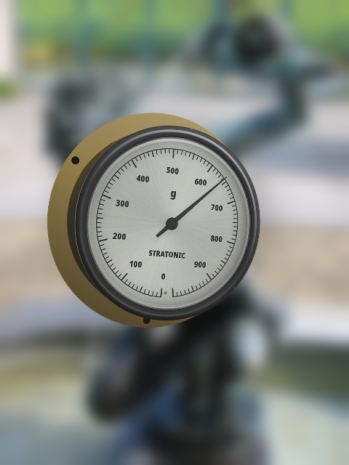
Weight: g 640
